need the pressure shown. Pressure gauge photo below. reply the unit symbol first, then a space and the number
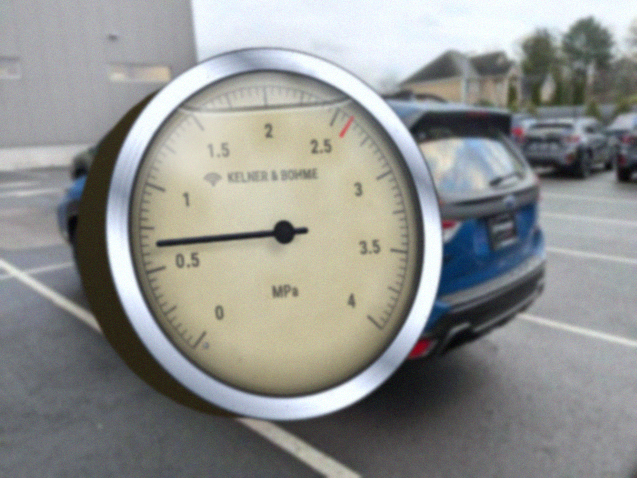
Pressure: MPa 0.65
